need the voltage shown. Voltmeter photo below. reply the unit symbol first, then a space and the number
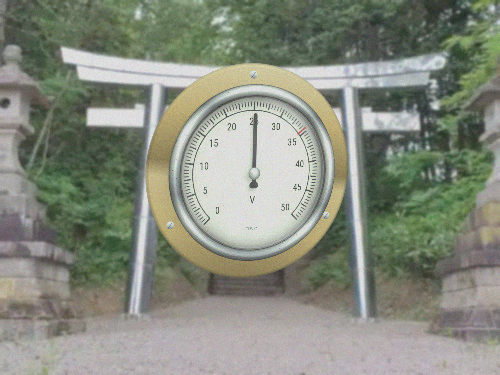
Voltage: V 25
